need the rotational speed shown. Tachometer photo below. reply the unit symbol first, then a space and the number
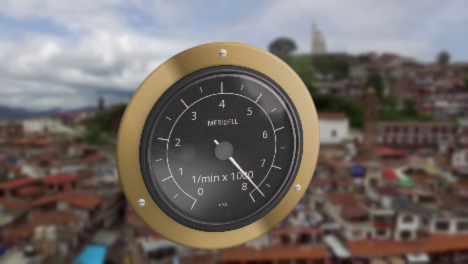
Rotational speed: rpm 7750
